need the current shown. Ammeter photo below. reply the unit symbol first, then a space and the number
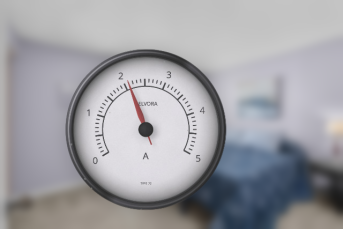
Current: A 2.1
